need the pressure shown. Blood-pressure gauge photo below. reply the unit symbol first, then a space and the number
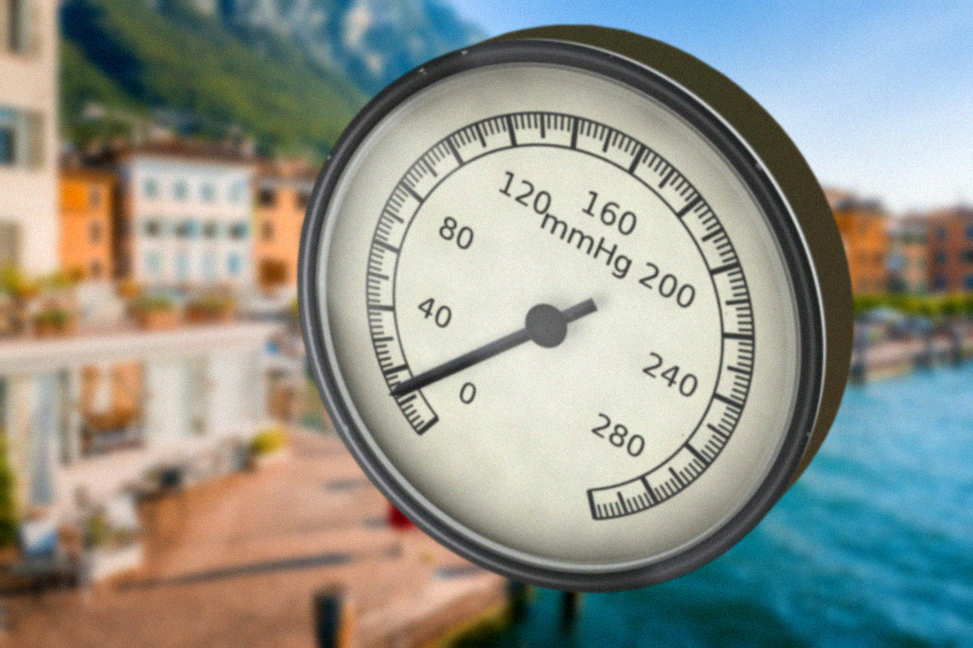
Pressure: mmHg 14
